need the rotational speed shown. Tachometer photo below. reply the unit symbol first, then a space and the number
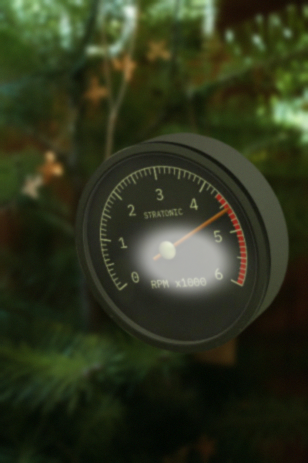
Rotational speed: rpm 4600
